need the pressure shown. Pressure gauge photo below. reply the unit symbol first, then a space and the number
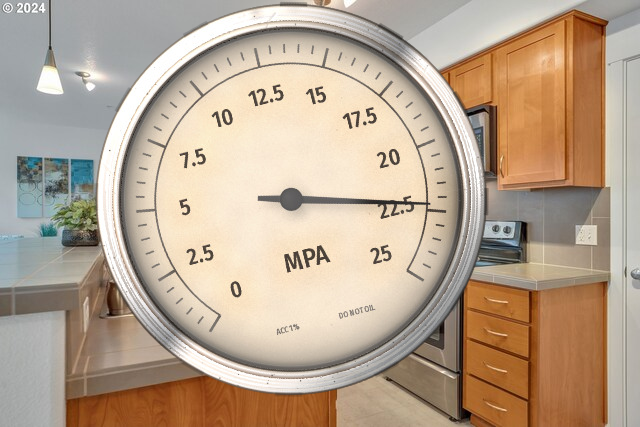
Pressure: MPa 22.25
